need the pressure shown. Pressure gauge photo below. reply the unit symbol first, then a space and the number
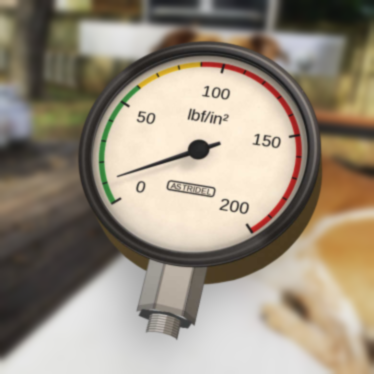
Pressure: psi 10
